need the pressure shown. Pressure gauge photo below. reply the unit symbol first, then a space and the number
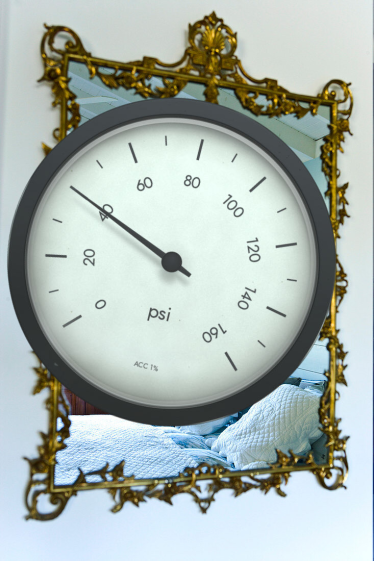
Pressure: psi 40
